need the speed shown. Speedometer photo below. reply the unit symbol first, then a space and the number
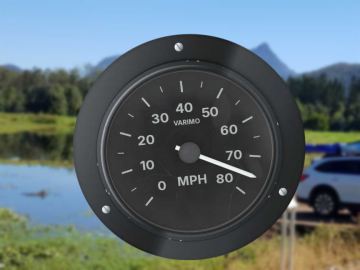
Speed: mph 75
